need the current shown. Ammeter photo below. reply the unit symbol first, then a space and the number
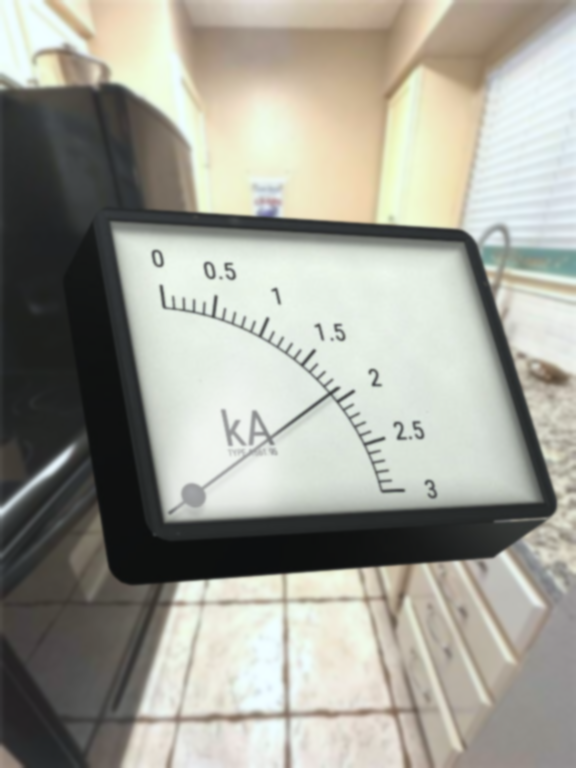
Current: kA 1.9
